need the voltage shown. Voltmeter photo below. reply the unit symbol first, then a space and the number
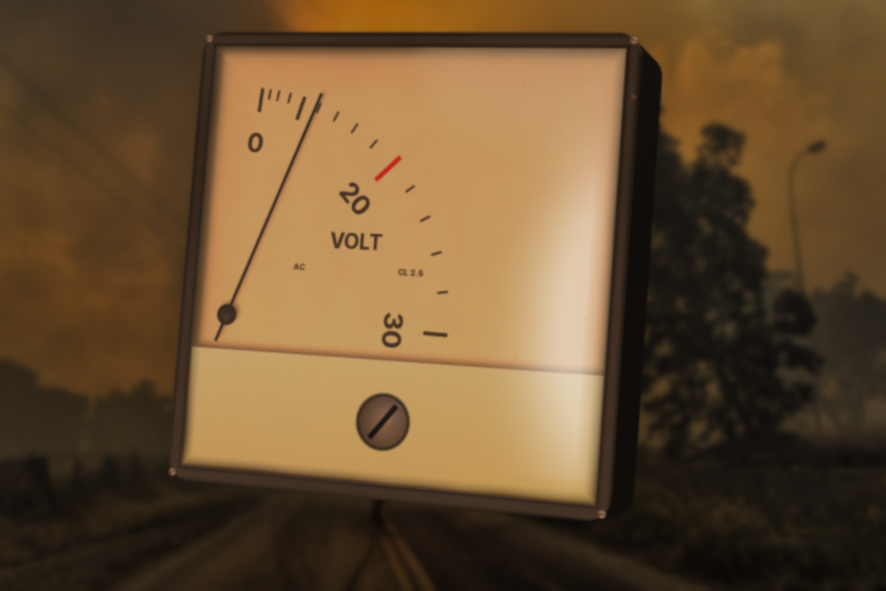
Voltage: V 12
